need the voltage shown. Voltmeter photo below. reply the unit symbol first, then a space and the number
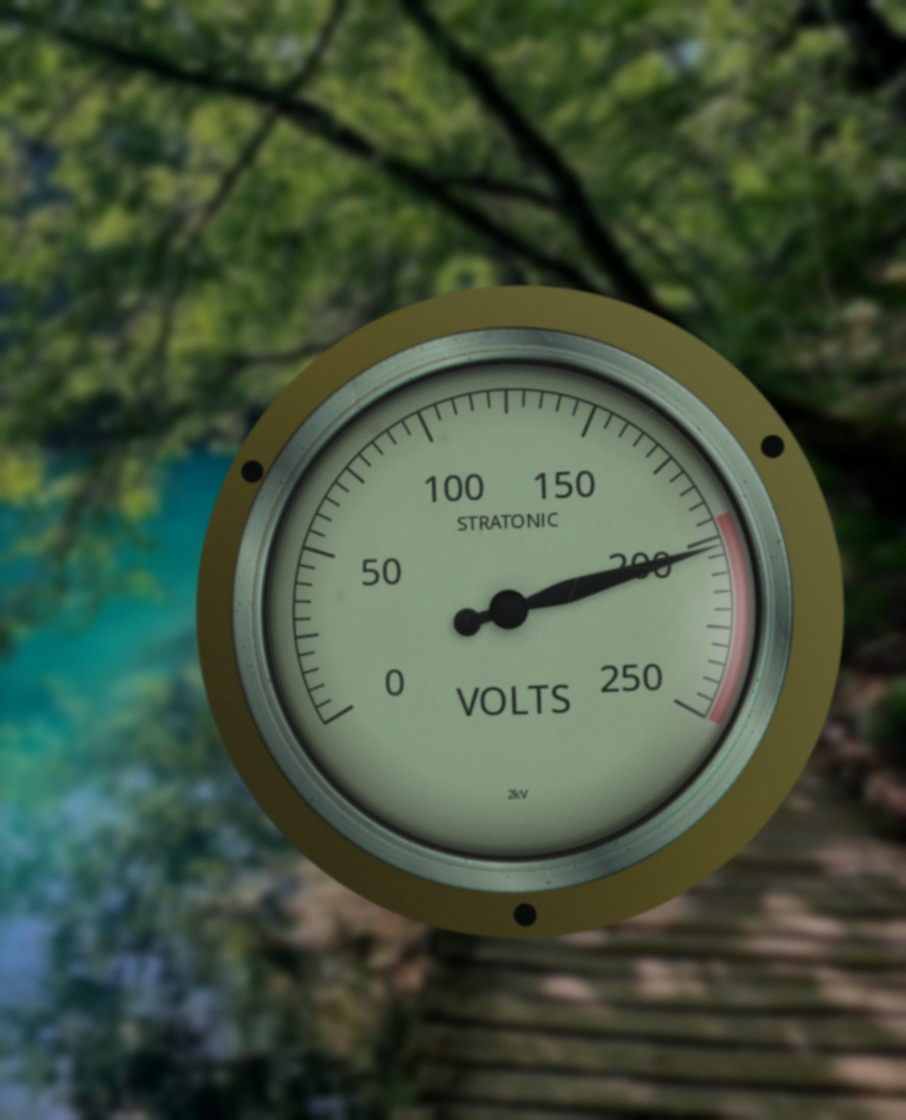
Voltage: V 202.5
